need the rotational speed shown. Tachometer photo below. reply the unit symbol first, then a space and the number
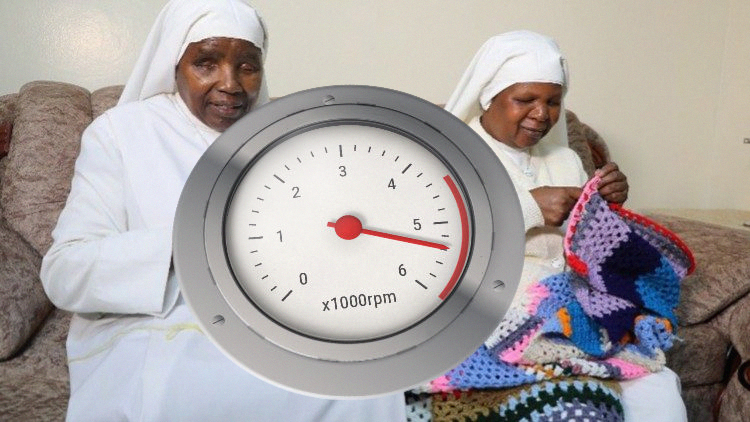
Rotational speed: rpm 5400
